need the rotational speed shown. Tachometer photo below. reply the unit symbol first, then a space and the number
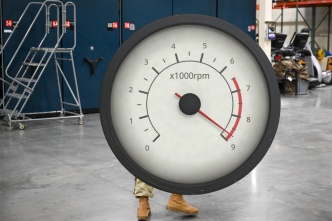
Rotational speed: rpm 8750
